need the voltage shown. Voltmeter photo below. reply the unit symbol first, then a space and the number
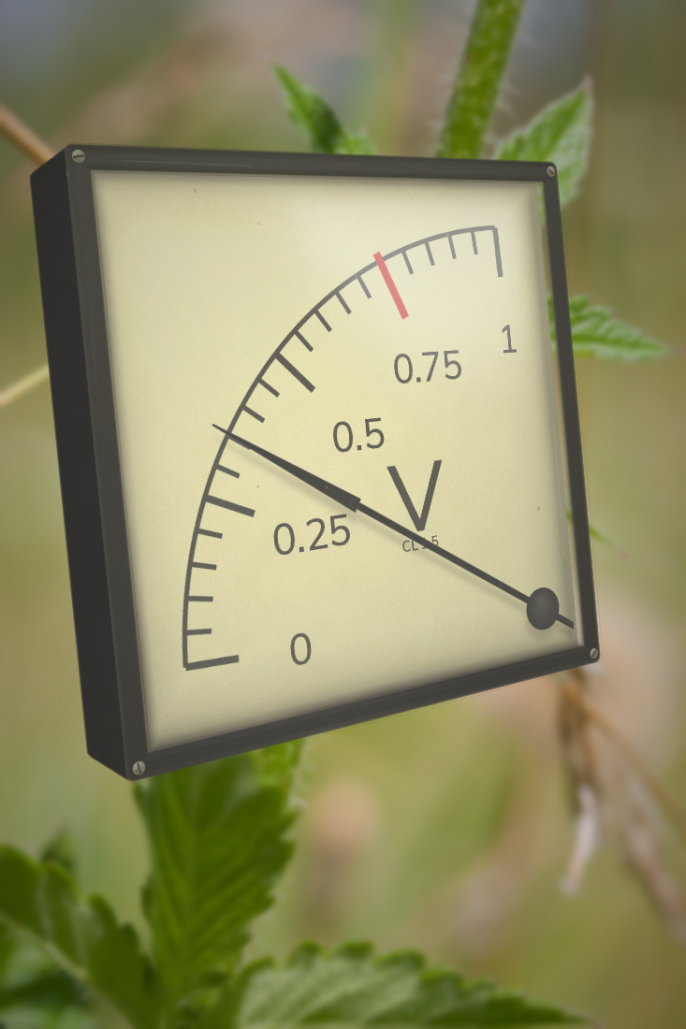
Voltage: V 0.35
